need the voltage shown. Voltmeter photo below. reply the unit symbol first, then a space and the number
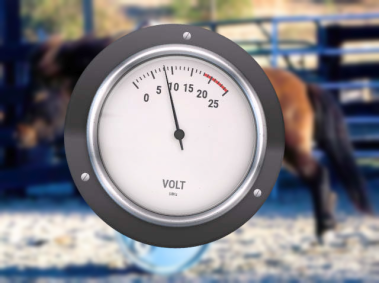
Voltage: V 8
